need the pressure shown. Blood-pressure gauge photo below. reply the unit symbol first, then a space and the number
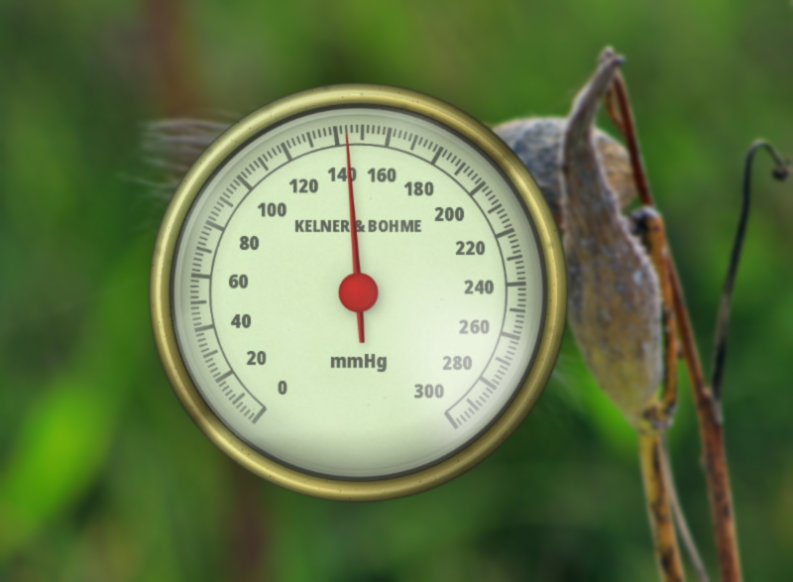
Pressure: mmHg 144
